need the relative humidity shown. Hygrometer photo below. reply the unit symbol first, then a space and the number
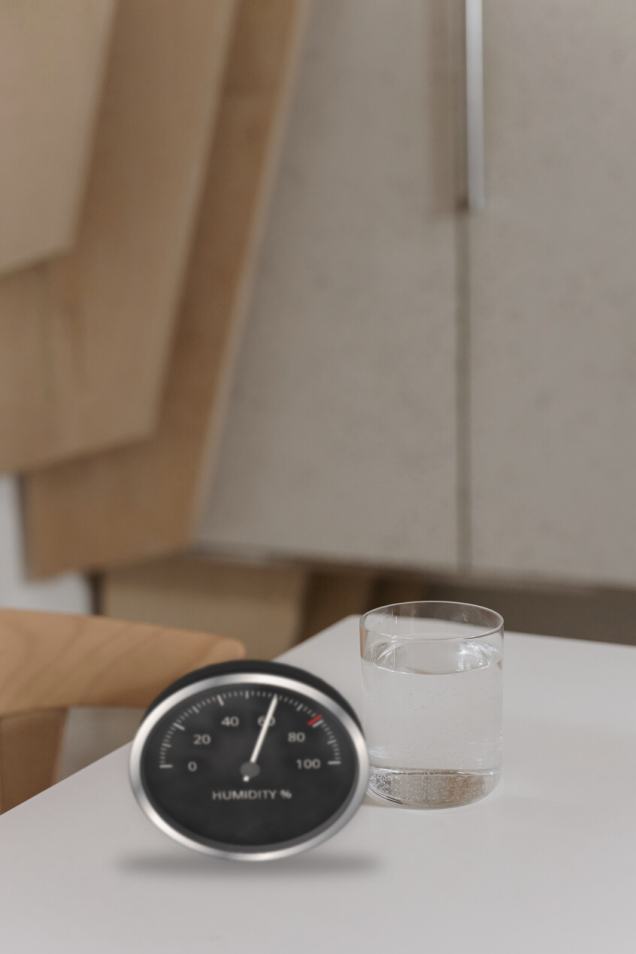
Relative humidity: % 60
